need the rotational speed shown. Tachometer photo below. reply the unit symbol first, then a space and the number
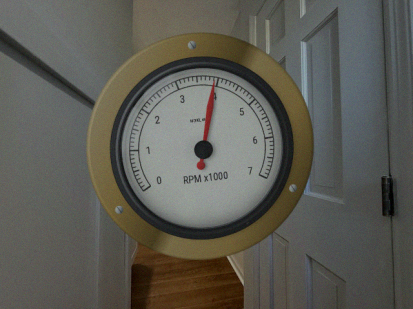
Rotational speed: rpm 3900
